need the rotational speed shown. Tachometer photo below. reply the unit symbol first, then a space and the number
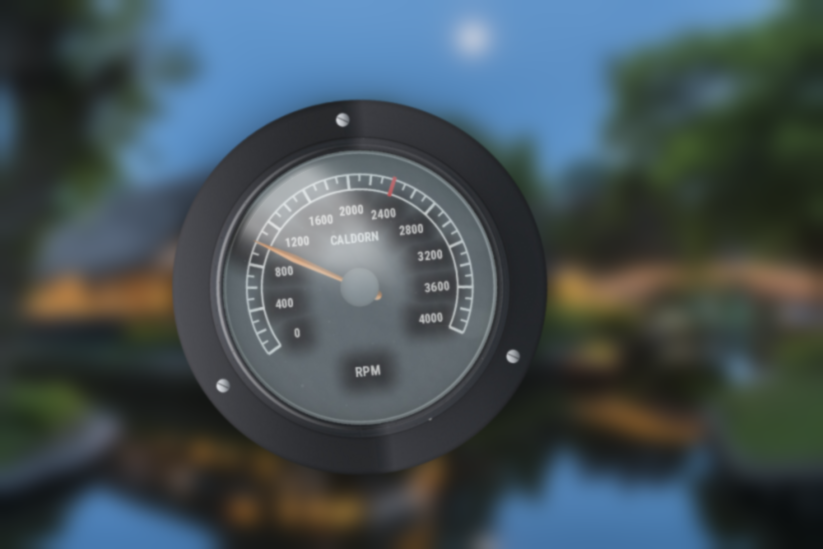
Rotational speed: rpm 1000
